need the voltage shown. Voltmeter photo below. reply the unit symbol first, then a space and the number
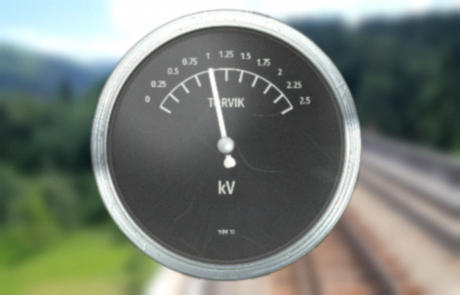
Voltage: kV 1
